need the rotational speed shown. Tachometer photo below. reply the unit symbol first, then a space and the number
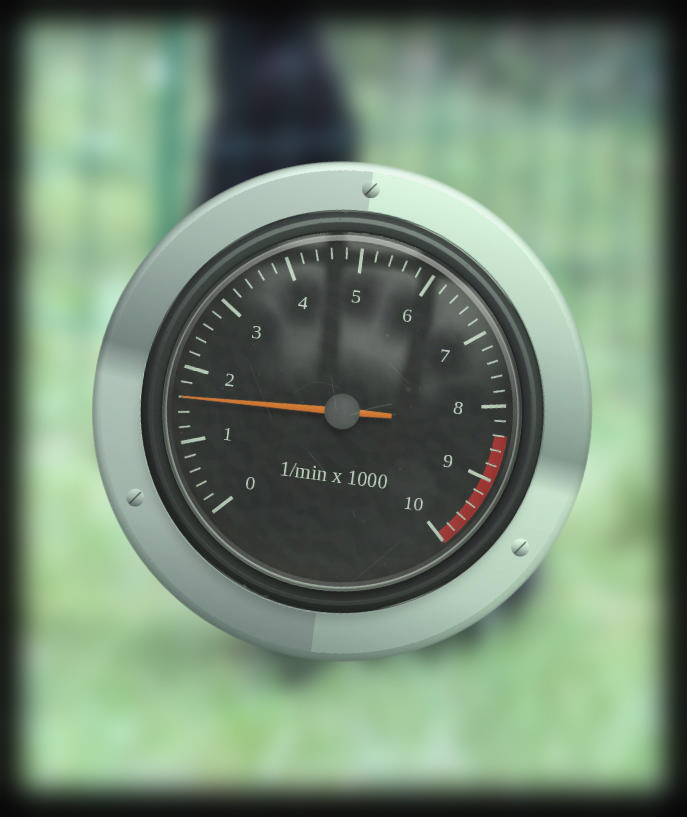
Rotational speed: rpm 1600
